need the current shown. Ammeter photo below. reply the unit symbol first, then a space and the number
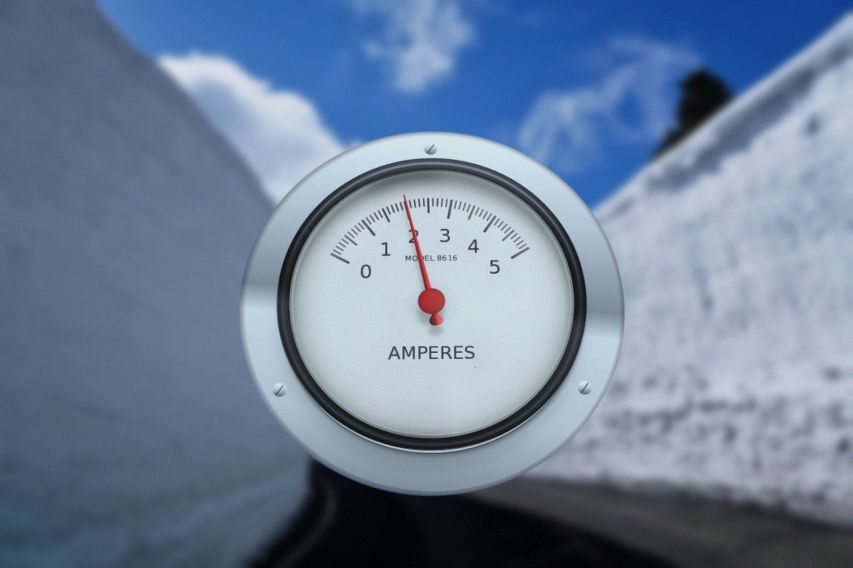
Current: A 2
